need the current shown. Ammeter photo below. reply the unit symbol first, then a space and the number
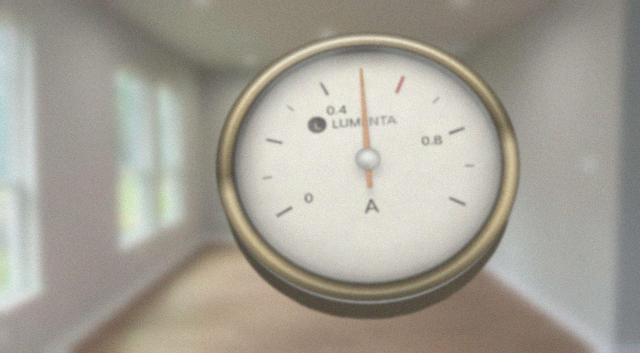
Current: A 0.5
